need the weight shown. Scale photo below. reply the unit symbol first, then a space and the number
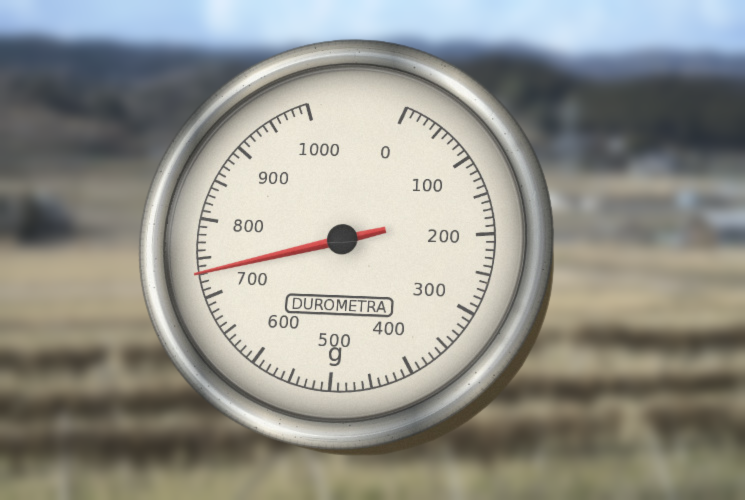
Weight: g 730
